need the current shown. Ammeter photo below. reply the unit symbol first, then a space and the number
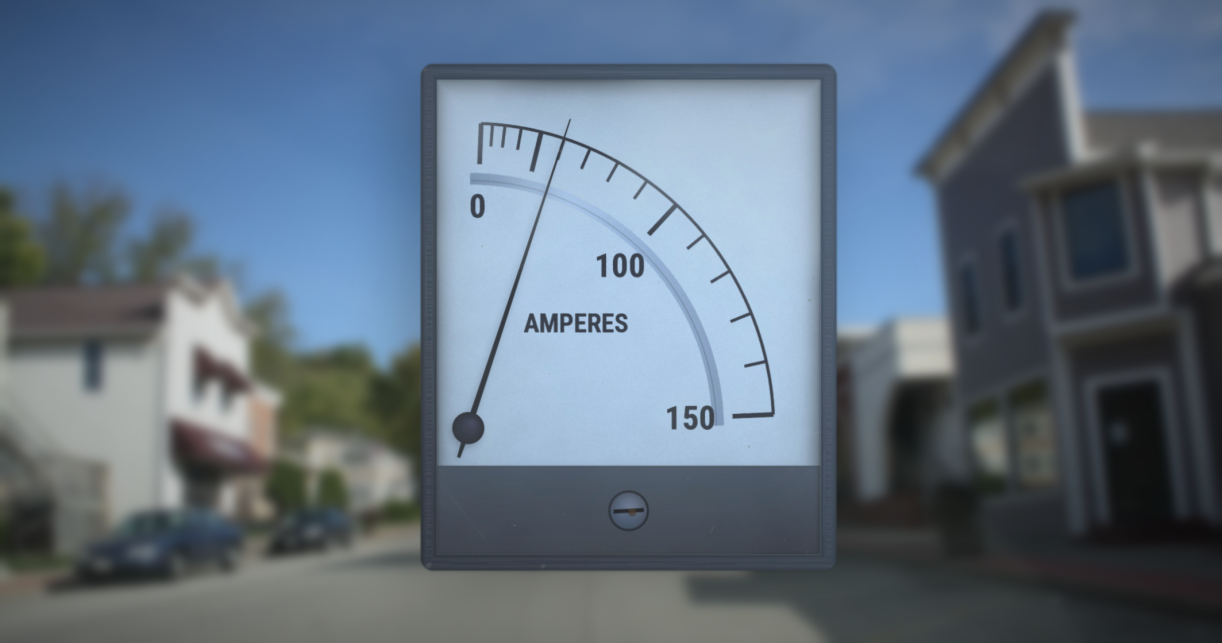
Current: A 60
